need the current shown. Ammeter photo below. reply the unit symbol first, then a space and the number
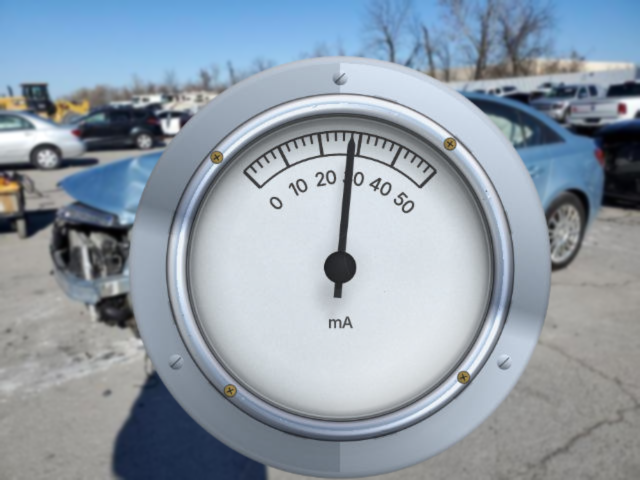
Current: mA 28
